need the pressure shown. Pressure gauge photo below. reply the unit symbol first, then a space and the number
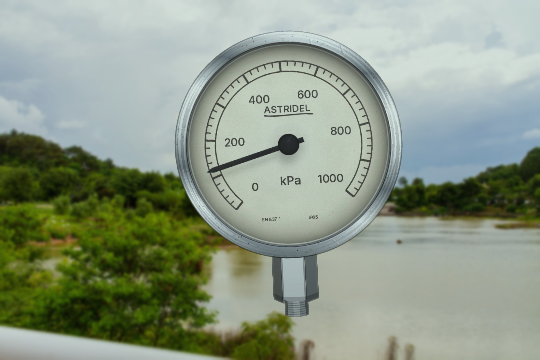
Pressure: kPa 120
